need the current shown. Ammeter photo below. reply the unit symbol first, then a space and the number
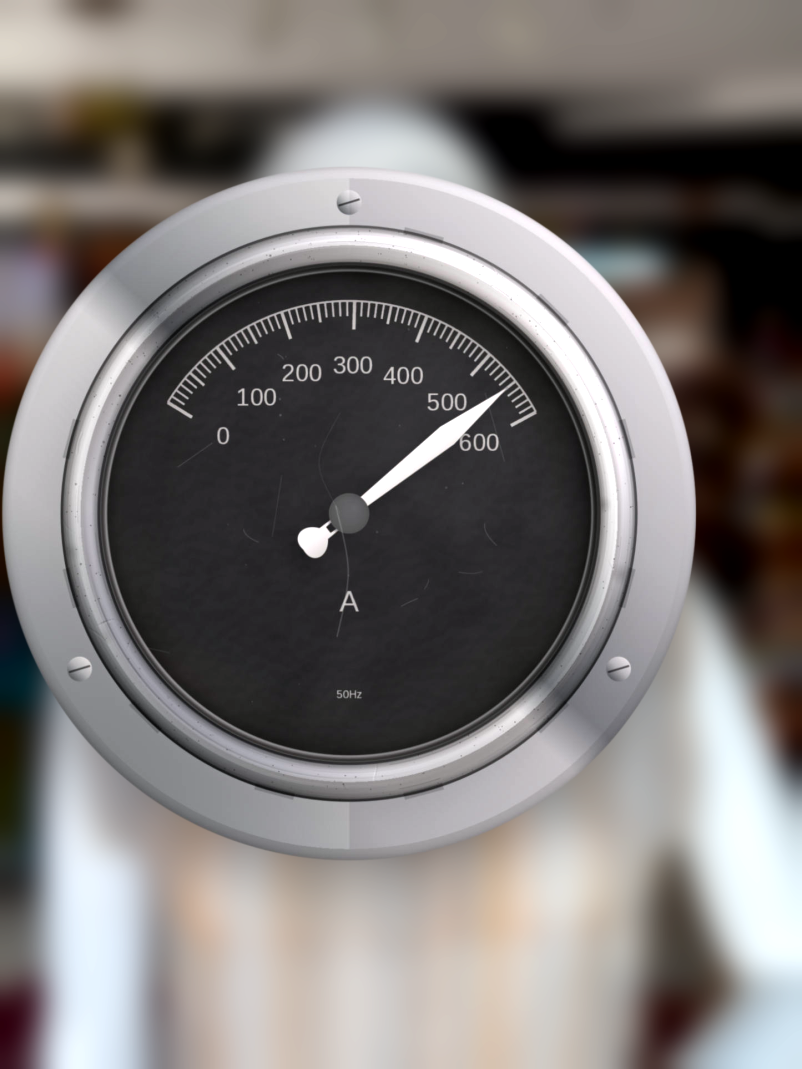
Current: A 550
